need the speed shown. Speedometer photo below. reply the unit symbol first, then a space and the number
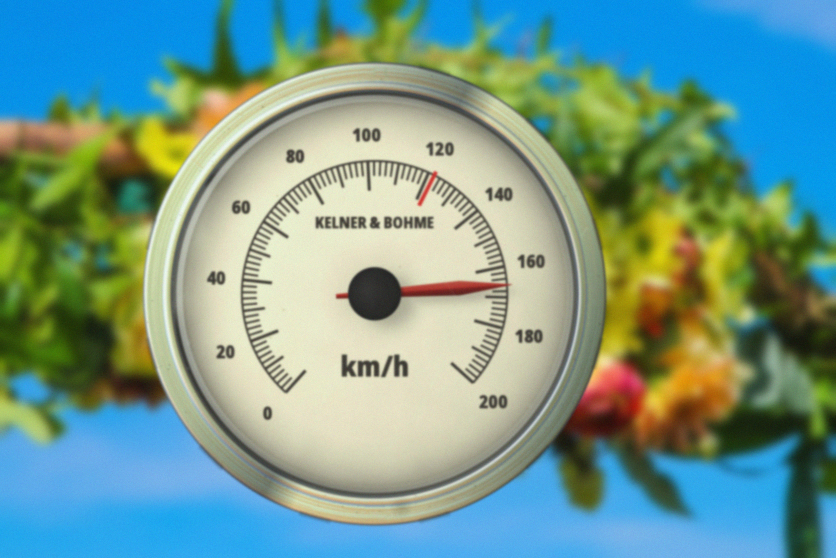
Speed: km/h 166
